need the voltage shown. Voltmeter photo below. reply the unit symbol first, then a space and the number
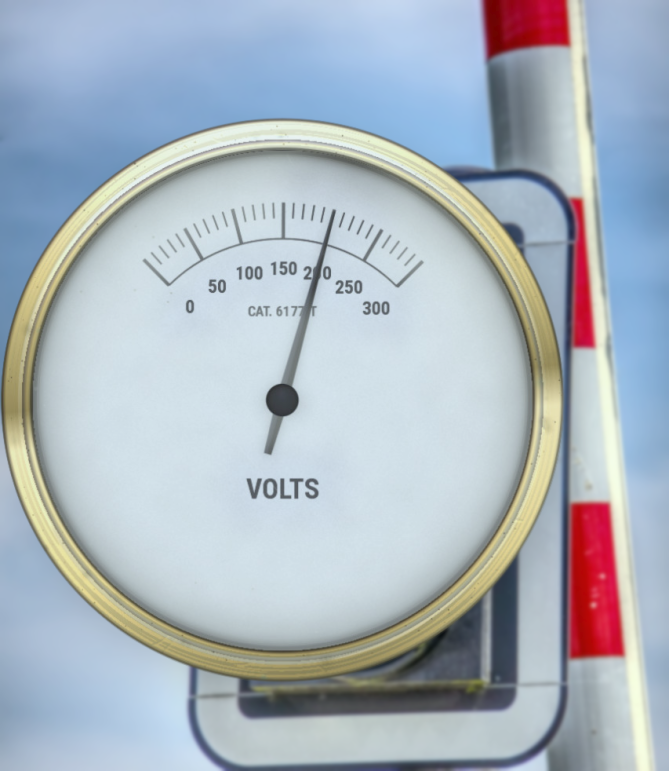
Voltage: V 200
